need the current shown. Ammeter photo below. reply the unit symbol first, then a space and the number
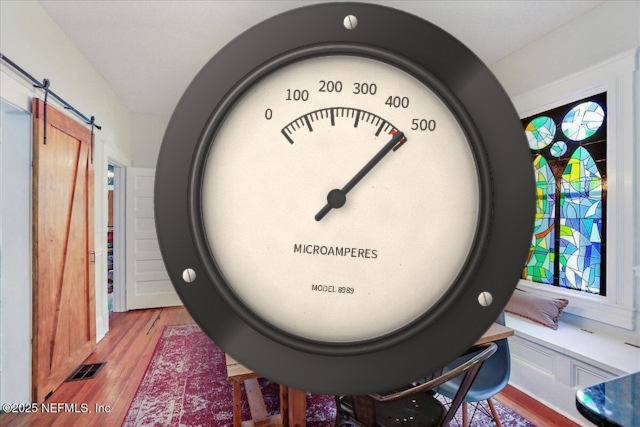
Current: µA 480
